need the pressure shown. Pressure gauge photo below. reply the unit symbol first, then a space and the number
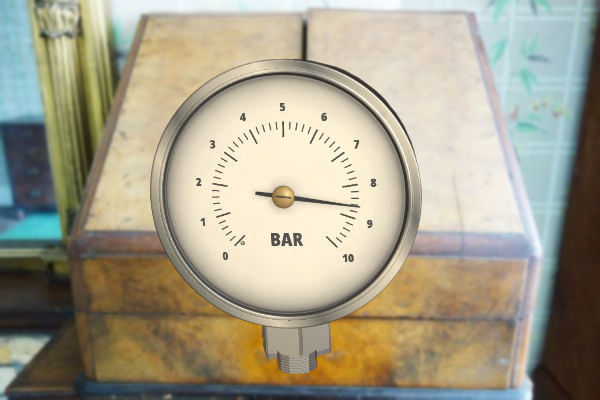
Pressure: bar 8.6
